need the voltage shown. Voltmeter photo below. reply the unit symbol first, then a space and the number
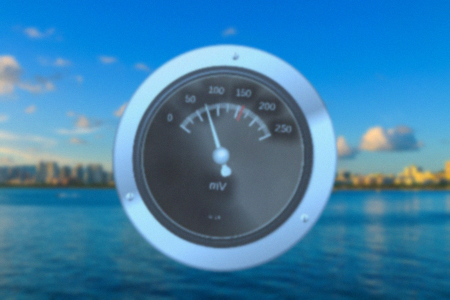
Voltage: mV 75
